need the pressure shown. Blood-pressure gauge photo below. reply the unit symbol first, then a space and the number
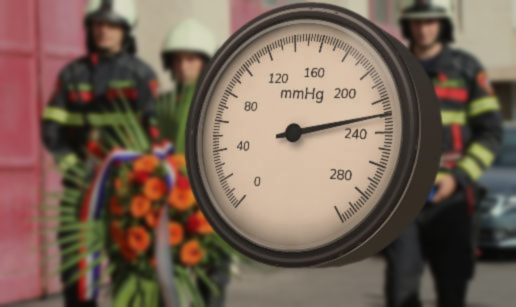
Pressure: mmHg 230
